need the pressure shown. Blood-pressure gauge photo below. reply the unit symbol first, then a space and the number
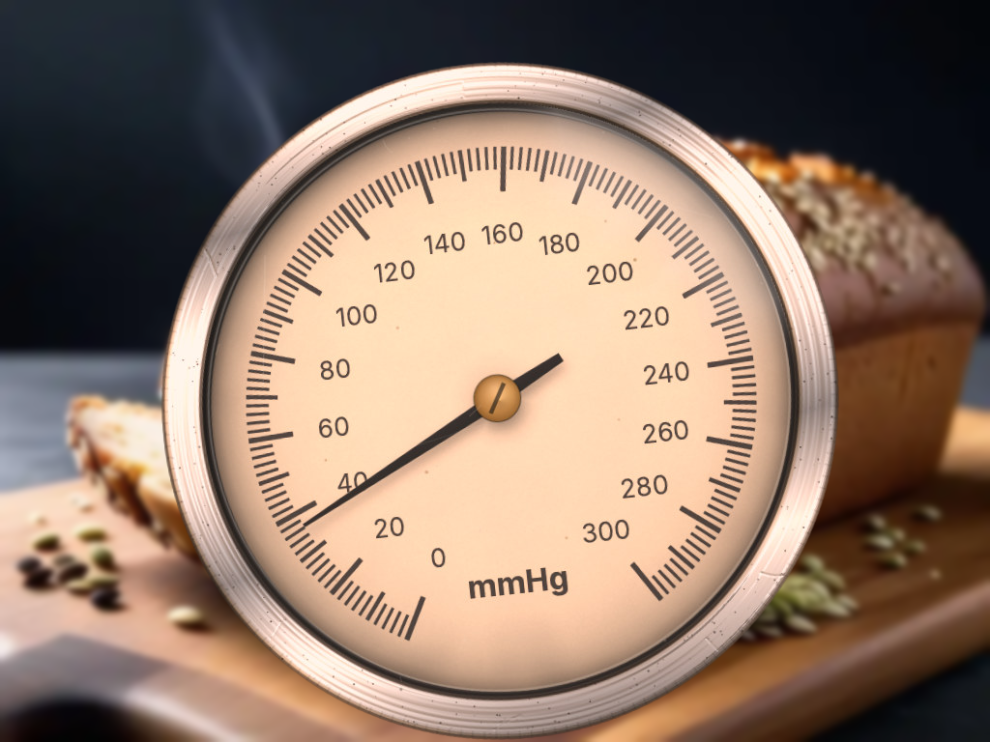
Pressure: mmHg 36
